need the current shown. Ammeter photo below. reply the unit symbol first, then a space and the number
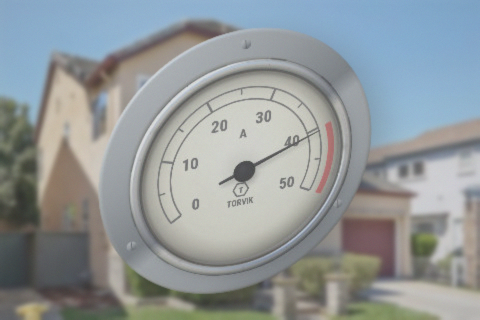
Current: A 40
